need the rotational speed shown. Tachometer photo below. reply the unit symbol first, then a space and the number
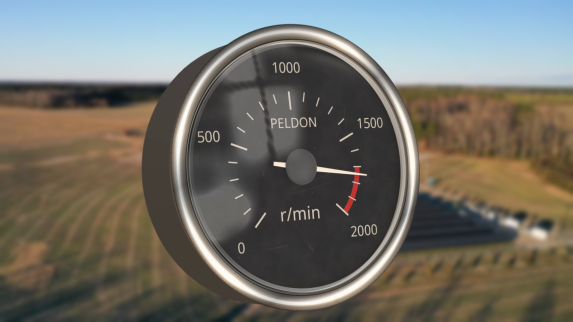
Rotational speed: rpm 1750
